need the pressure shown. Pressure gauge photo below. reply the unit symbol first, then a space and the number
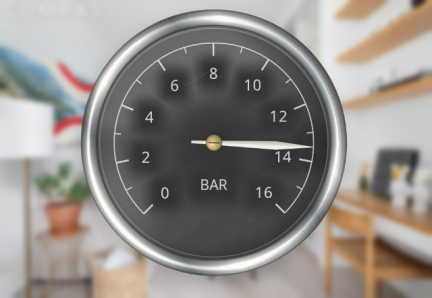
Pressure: bar 13.5
